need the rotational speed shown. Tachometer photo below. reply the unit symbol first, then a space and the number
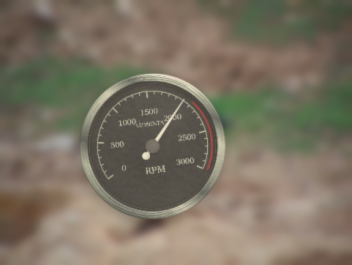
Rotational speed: rpm 2000
